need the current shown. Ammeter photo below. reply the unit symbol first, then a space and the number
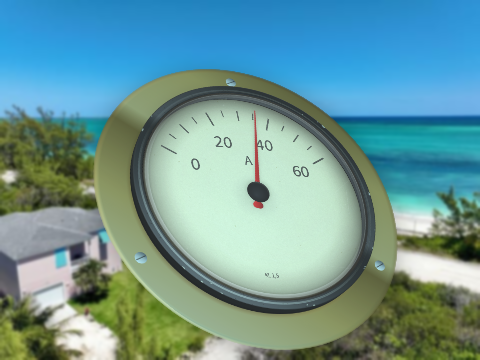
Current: A 35
